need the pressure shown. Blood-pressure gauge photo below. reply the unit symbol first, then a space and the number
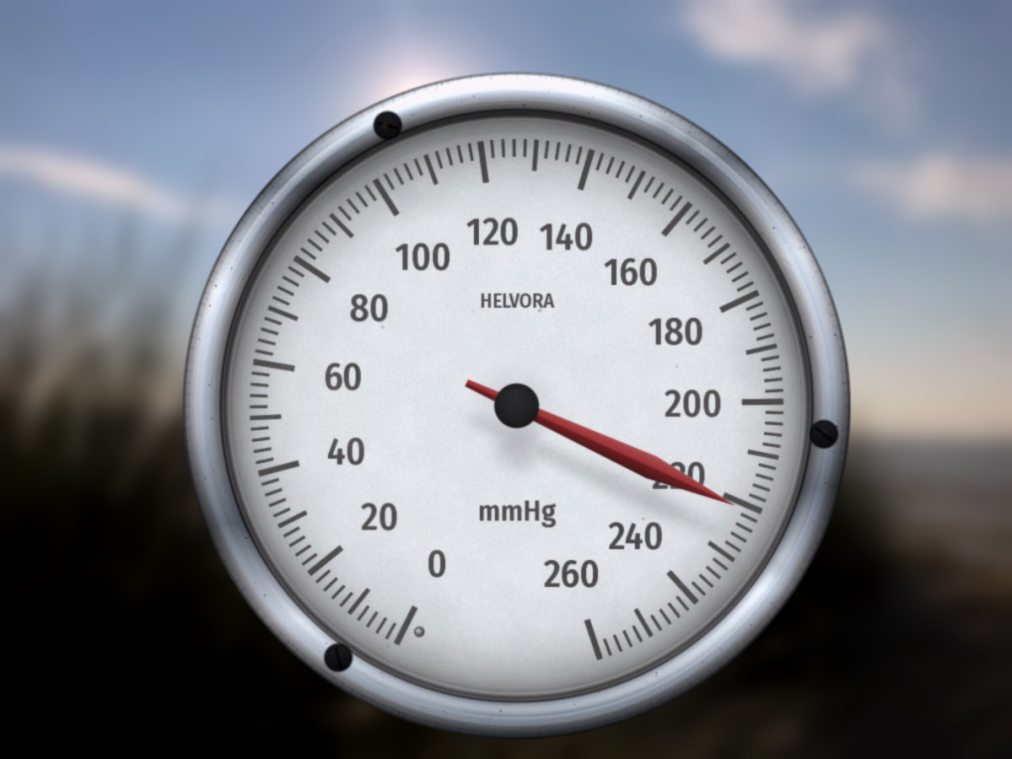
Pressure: mmHg 221
